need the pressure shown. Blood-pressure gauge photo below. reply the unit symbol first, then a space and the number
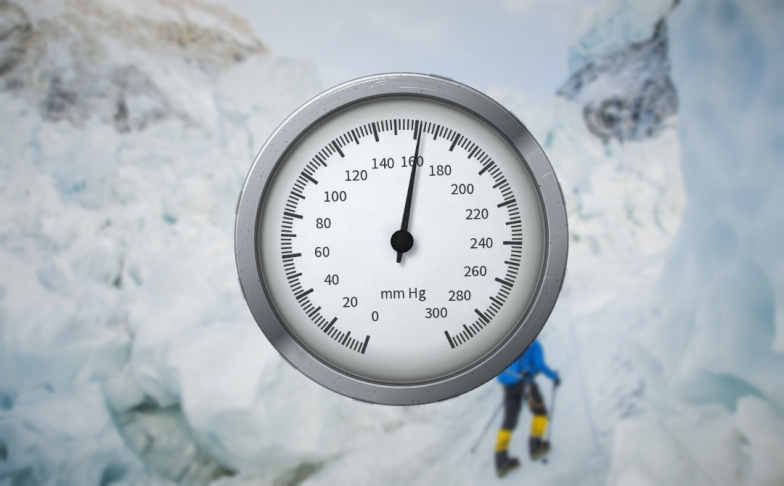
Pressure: mmHg 162
